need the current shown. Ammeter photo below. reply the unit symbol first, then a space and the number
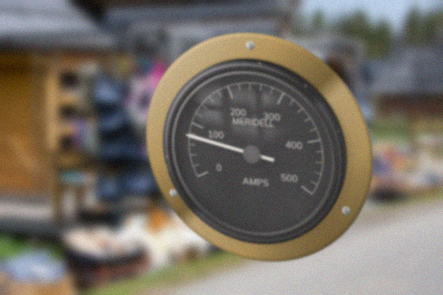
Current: A 80
